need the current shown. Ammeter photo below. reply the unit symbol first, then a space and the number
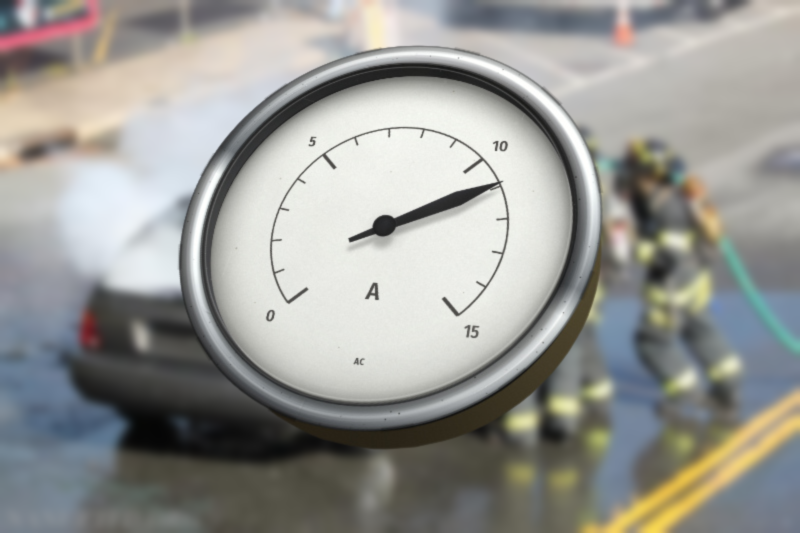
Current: A 11
